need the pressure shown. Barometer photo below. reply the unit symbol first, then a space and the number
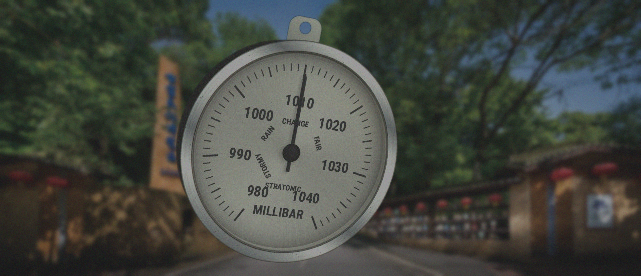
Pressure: mbar 1010
